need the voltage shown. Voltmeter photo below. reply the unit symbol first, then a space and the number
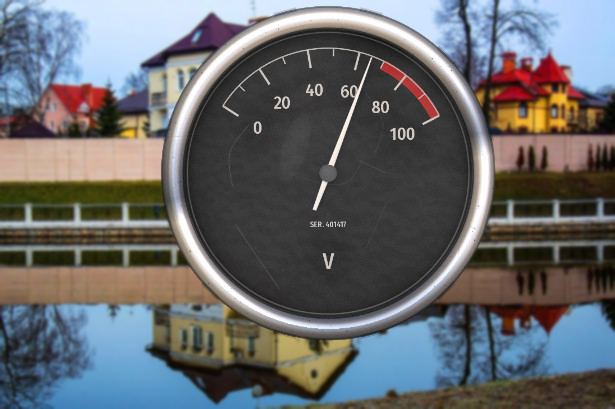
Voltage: V 65
